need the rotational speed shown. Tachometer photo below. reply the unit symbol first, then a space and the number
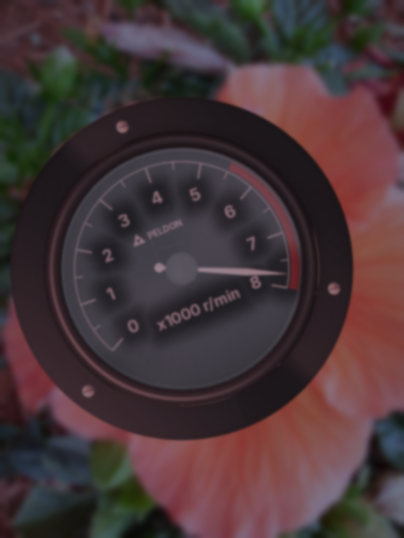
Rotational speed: rpm 7750
